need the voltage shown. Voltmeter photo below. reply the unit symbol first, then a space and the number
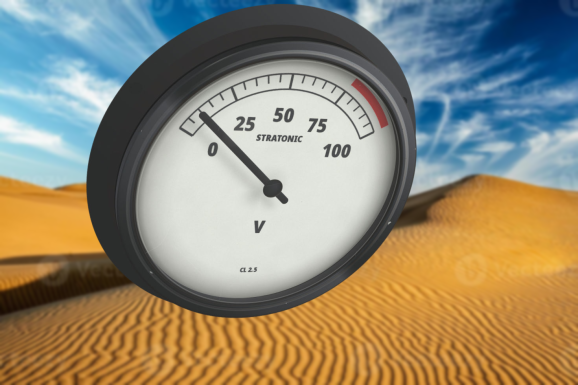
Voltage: V 10
